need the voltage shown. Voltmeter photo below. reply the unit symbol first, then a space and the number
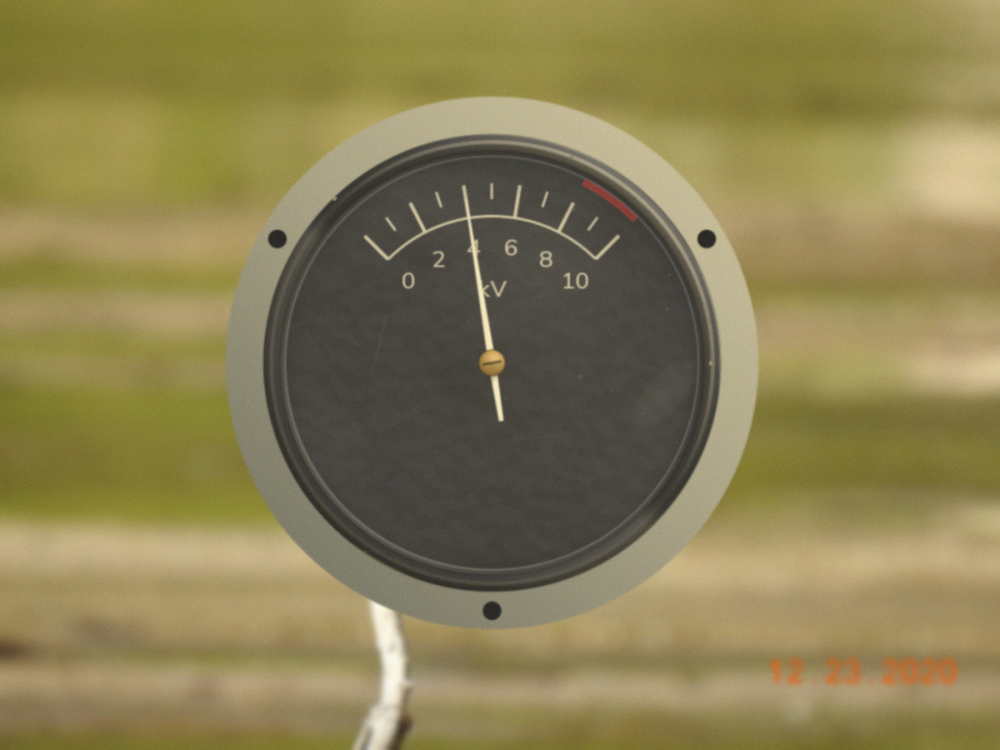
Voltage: kV 4
